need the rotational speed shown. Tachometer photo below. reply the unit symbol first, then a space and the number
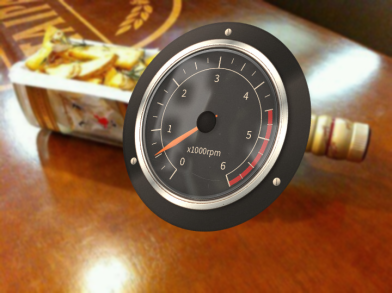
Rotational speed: rpm 500
